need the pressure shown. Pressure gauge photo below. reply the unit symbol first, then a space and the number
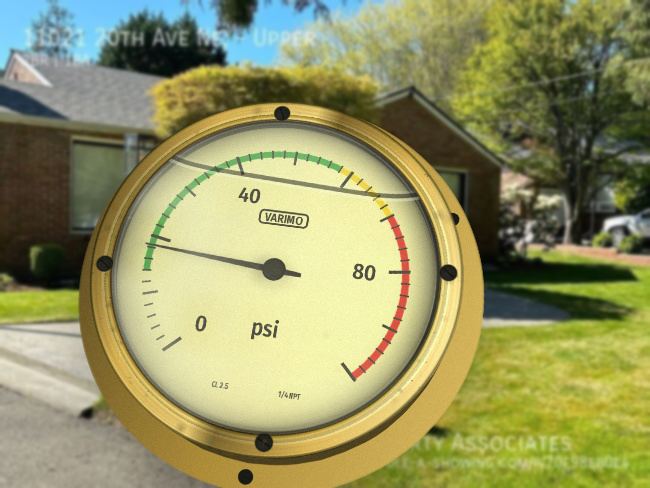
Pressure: psi 18
